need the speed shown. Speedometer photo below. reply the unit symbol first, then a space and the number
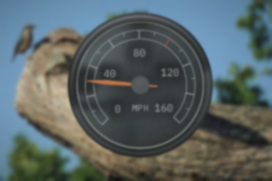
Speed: mph 30
